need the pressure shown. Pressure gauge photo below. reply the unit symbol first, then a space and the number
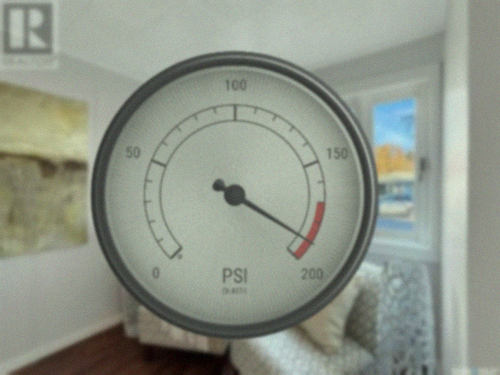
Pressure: psi 190
